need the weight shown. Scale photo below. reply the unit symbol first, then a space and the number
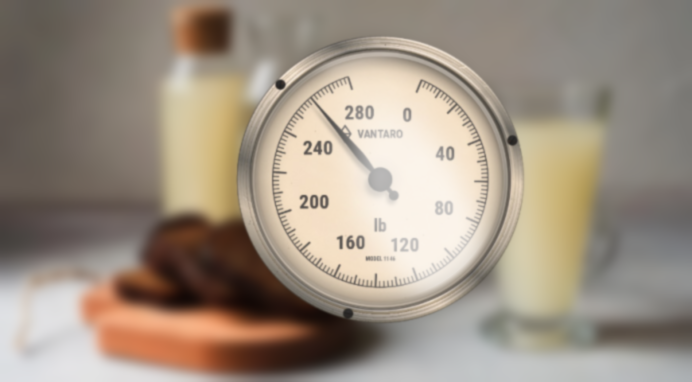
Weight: lb 260
